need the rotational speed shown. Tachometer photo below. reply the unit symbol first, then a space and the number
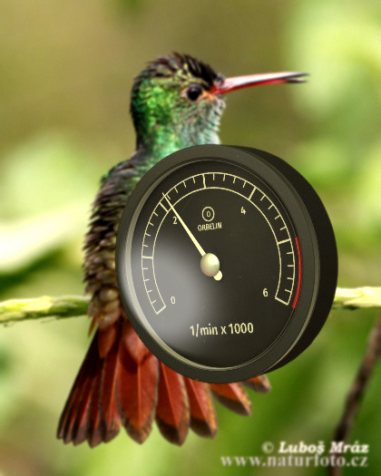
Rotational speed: rpm 2200
